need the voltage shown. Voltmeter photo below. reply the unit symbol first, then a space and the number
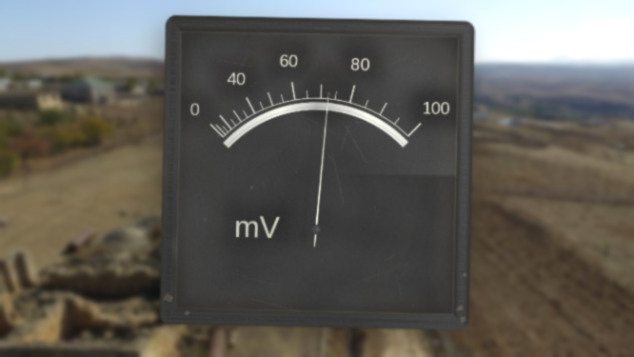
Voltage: mV 72.5
